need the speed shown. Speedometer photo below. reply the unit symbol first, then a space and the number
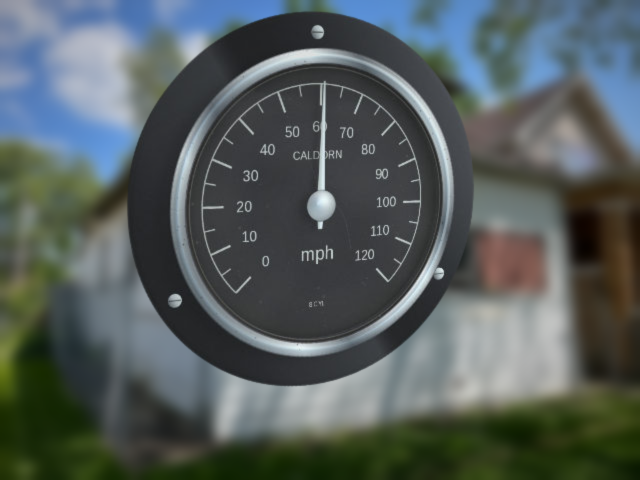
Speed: mph 60
